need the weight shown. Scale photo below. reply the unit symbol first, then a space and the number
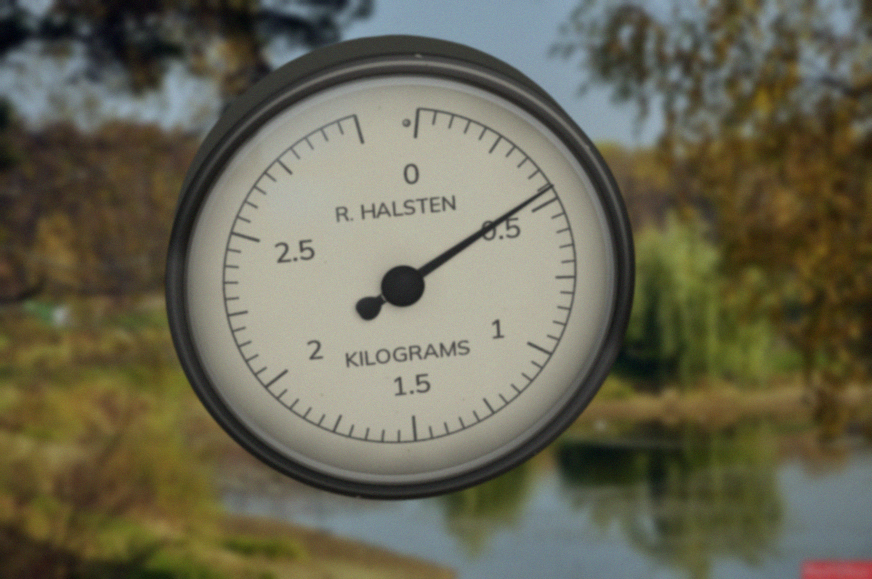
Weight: kg 0.45
